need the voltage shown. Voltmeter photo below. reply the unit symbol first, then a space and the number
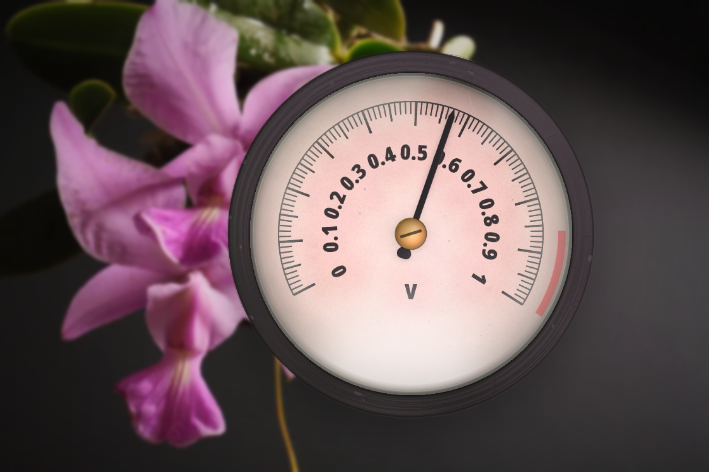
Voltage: V 0.57
